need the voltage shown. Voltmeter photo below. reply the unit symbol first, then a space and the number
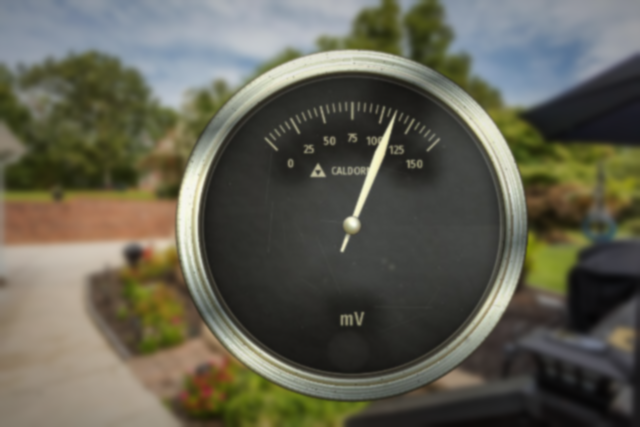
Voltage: mV 110
